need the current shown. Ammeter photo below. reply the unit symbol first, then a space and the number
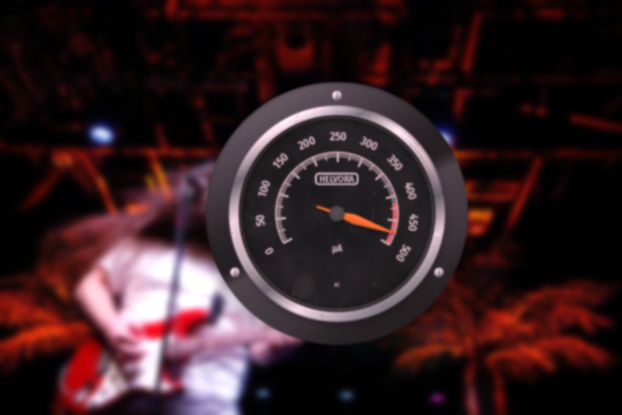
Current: µA 475
